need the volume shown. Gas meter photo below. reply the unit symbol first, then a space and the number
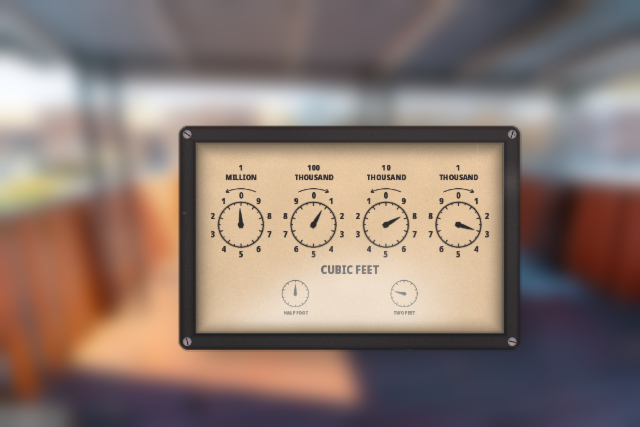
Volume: ft³ 8300
